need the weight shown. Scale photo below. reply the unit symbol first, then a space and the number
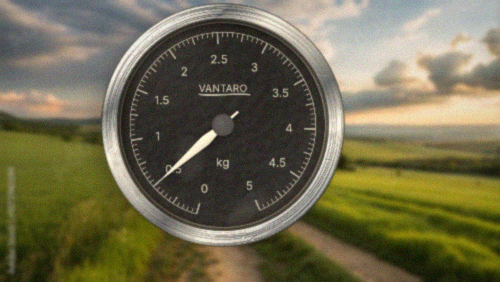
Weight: kg 0.5
